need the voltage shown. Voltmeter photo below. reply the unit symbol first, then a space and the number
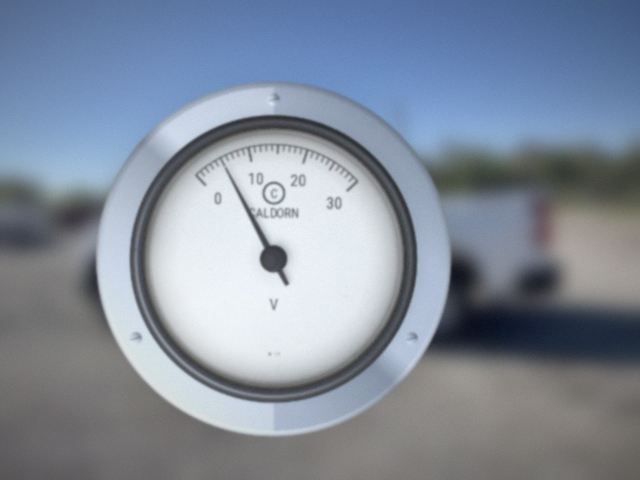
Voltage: V 5
